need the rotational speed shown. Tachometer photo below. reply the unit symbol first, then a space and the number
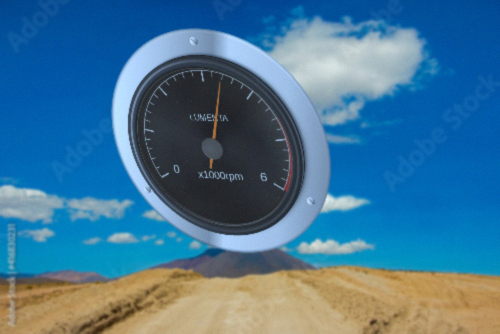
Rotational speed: rpm 3400
